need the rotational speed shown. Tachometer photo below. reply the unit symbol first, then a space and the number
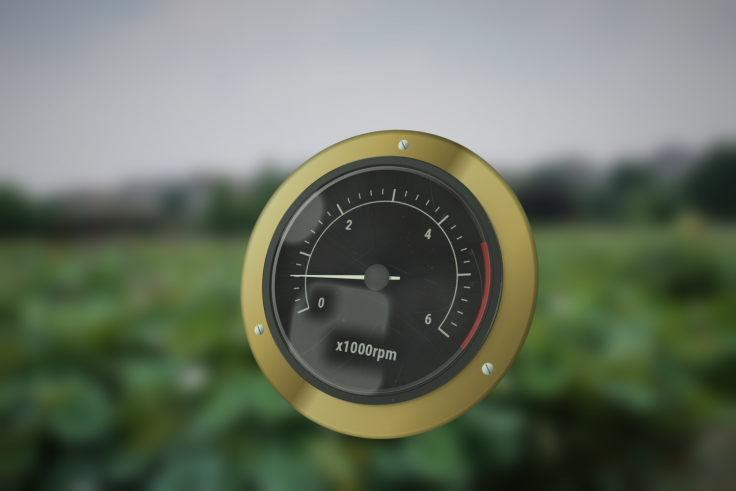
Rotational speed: rpm 600
